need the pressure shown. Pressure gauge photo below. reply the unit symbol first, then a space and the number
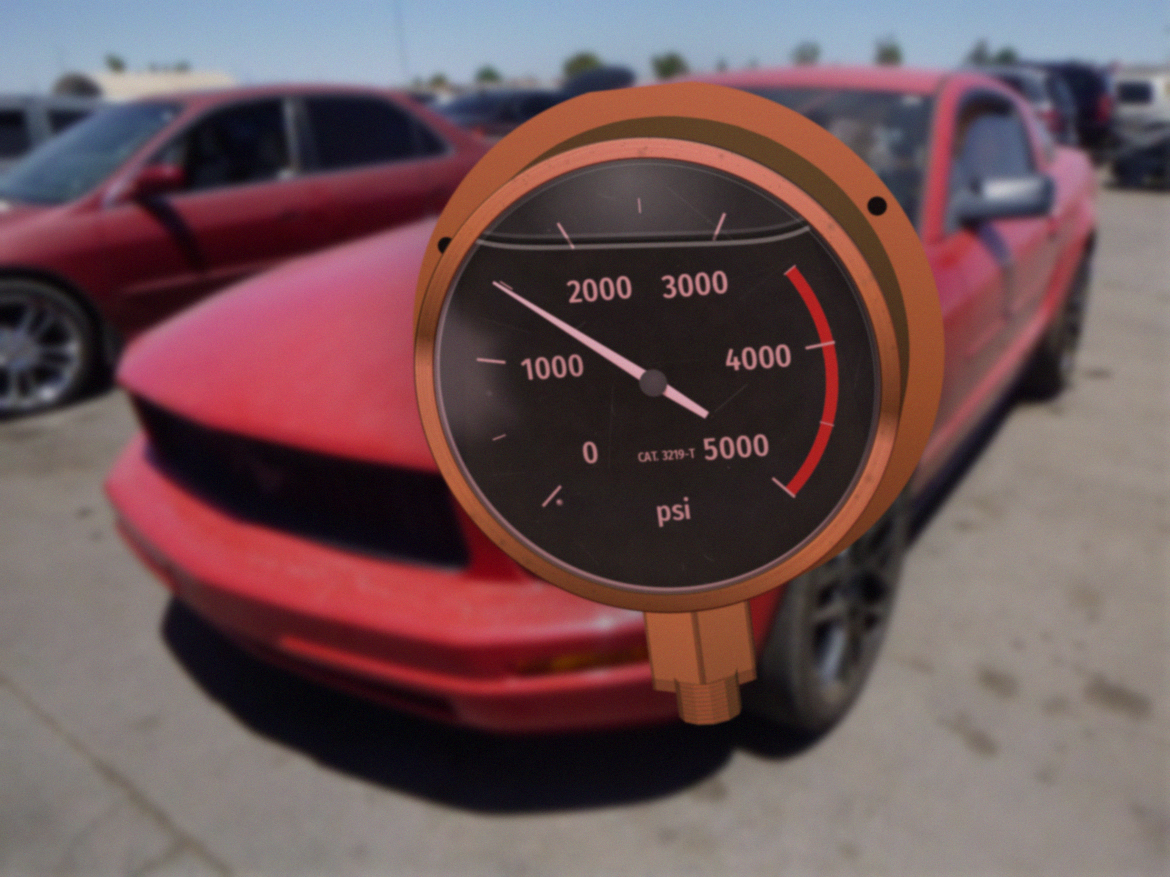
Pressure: psi 1500
